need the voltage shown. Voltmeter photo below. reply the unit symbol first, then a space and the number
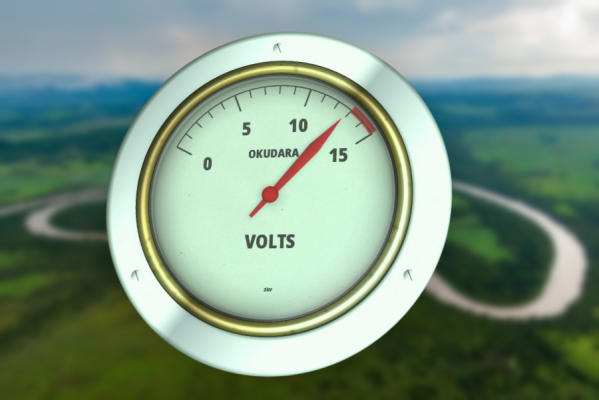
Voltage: V 13
